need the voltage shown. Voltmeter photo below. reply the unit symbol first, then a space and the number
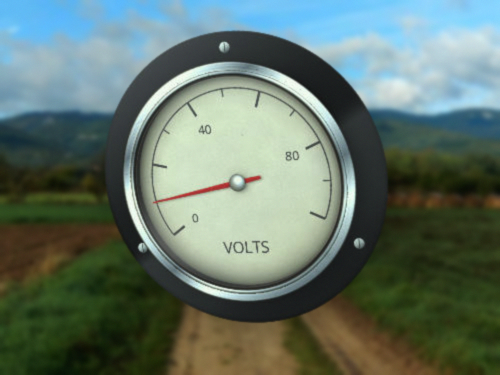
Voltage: V 10
